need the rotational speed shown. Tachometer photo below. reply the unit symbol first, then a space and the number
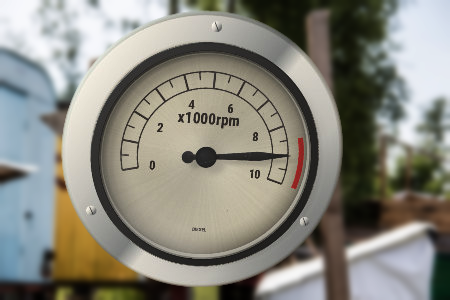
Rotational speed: rpm 9000
